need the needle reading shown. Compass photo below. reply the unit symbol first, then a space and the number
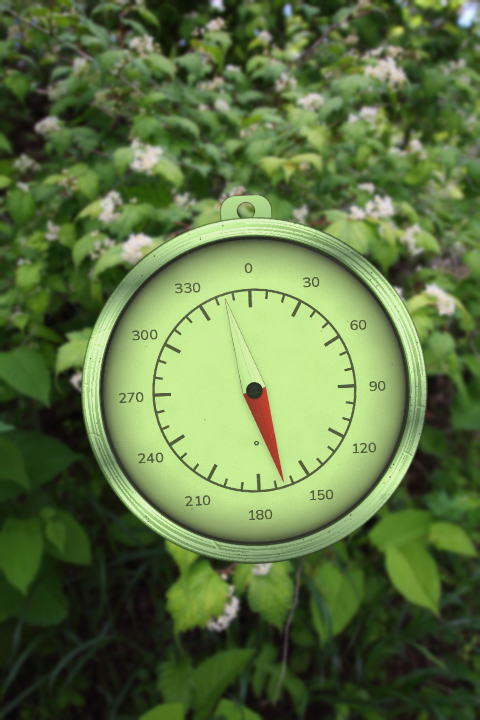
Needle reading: ° 165
